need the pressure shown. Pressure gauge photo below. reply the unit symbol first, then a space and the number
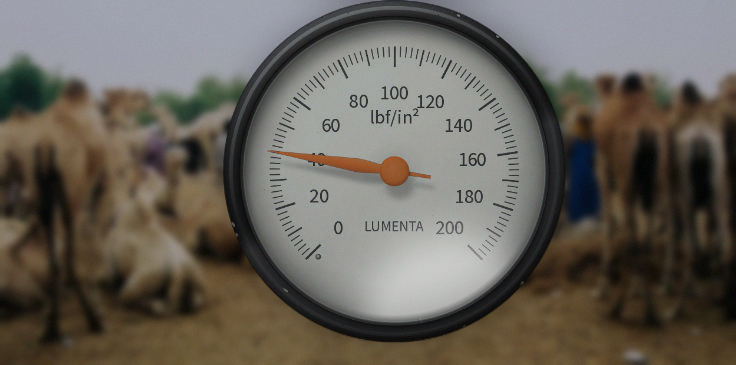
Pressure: psi 40
